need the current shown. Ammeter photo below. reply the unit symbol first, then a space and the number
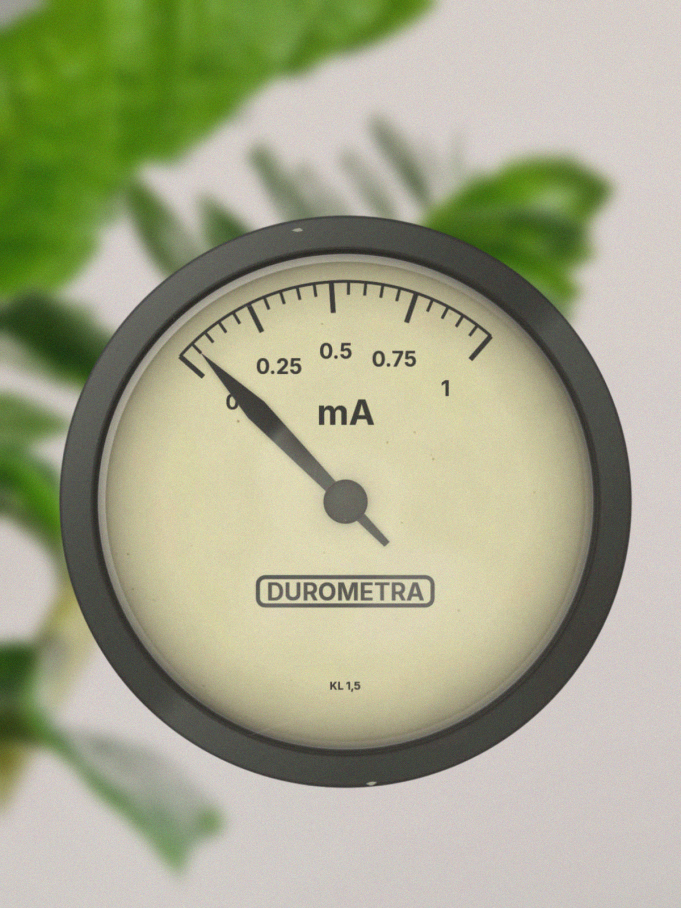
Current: mA 0.05
